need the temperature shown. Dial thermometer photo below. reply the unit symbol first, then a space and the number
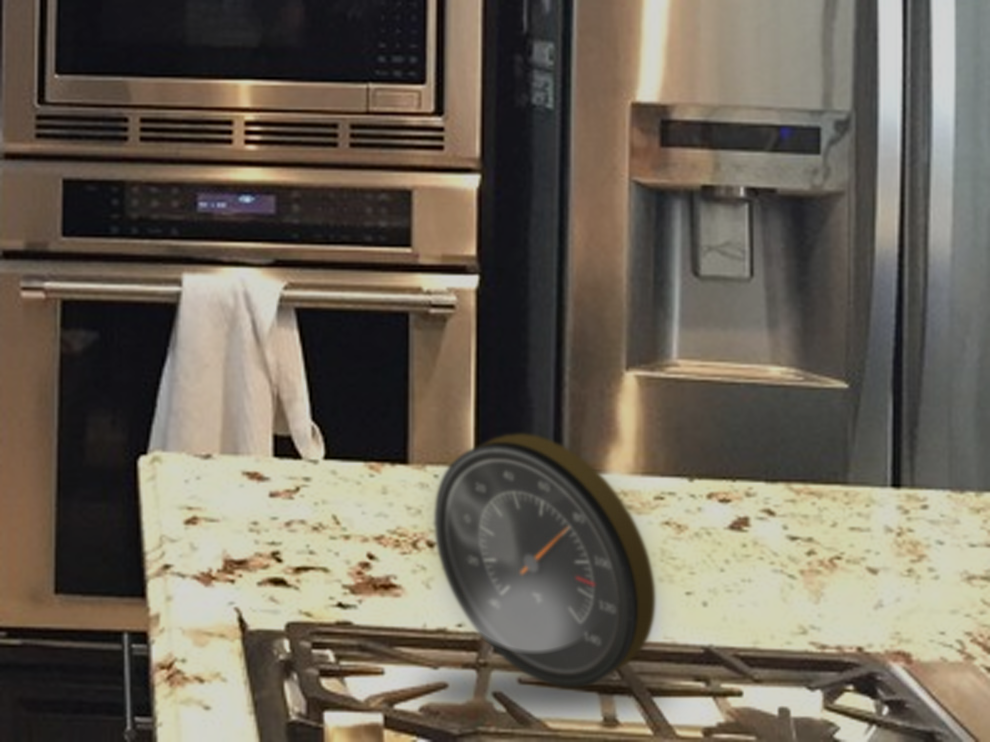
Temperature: °F 80
